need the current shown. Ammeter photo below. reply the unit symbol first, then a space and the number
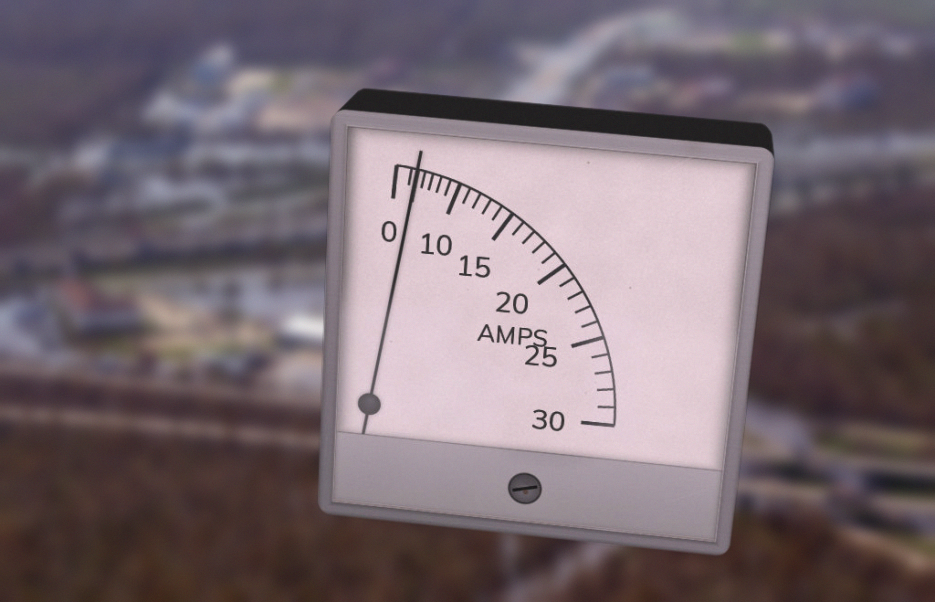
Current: A 5
